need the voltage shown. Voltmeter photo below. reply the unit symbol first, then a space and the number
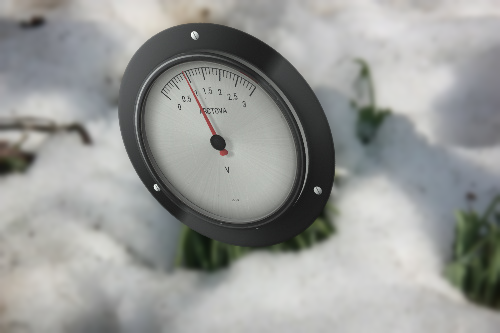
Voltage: V 1
